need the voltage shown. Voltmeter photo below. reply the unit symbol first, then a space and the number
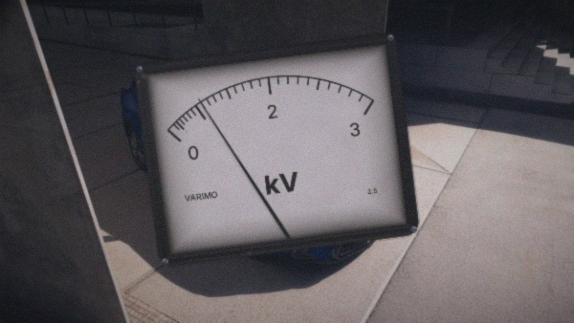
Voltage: kV 1.1
